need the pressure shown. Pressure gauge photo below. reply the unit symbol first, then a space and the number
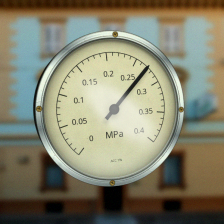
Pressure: MPa 0.27
